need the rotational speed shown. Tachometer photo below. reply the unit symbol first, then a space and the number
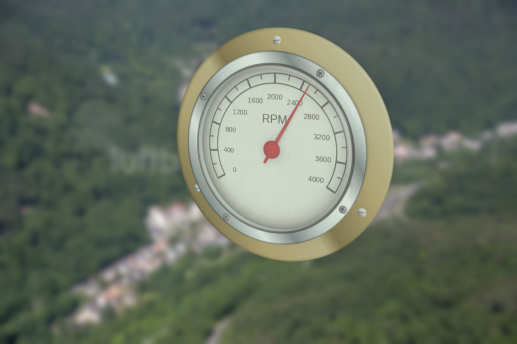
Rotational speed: rpm 2500
